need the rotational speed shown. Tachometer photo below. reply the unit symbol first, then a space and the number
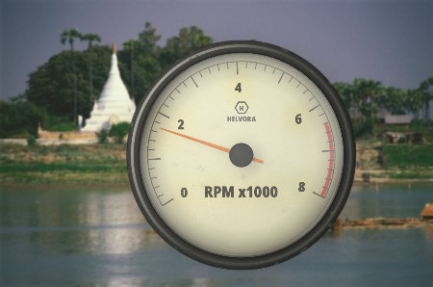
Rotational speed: rpm 1700
